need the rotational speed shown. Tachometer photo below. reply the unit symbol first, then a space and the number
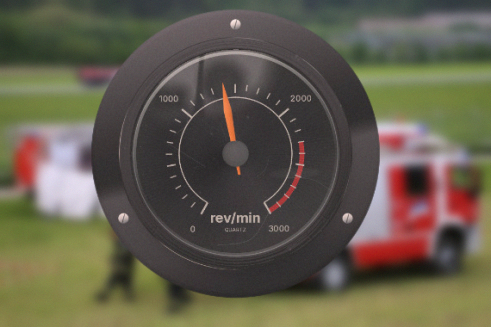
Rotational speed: rpm 1400
